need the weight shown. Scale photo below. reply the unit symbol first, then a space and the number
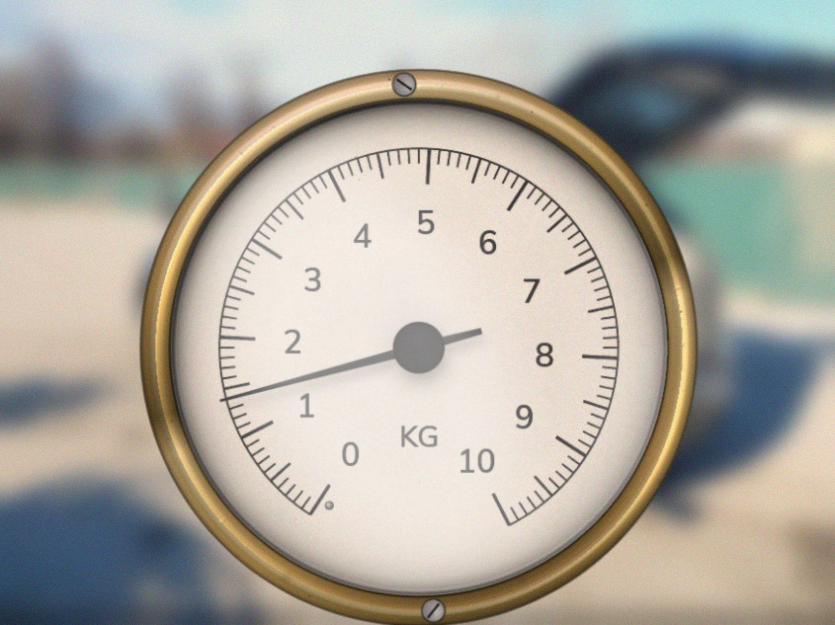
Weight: kg 1.4
